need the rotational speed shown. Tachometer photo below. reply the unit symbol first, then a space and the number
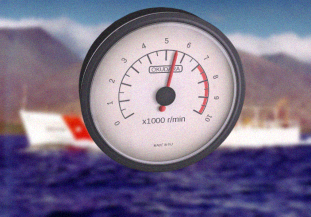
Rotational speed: rpm 5500
